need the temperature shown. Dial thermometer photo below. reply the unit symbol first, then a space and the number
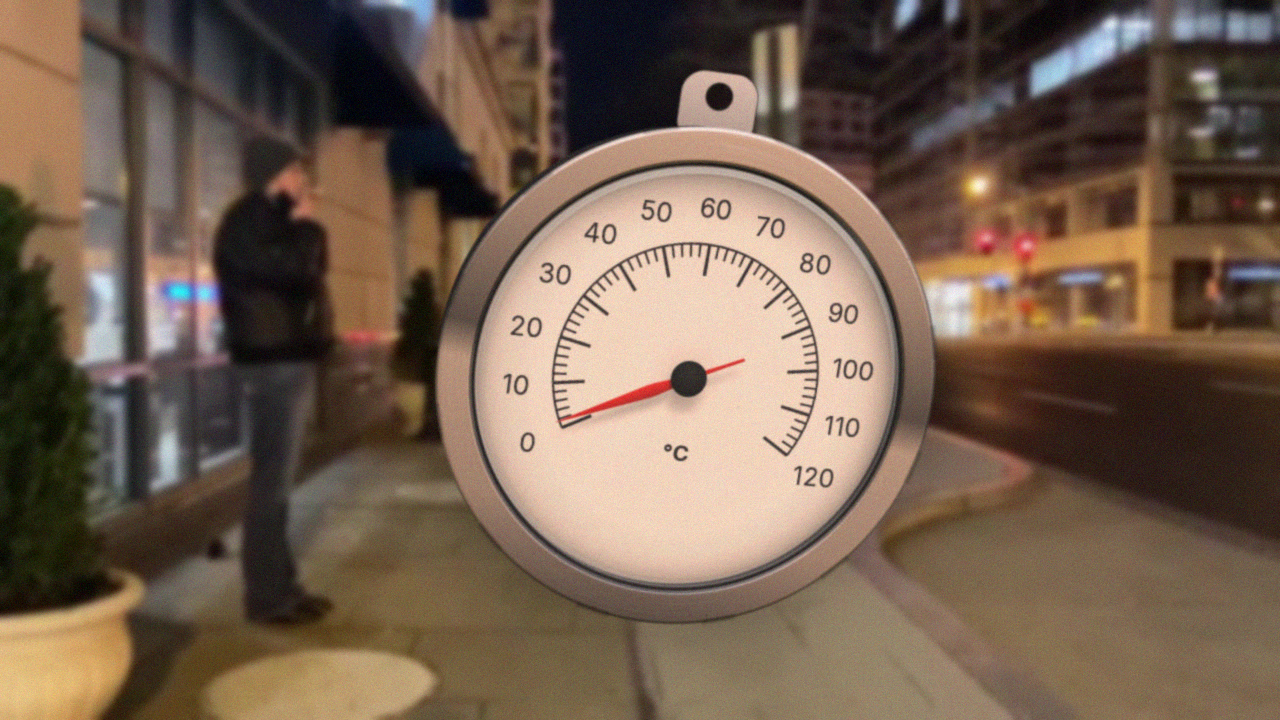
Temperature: °C 2
